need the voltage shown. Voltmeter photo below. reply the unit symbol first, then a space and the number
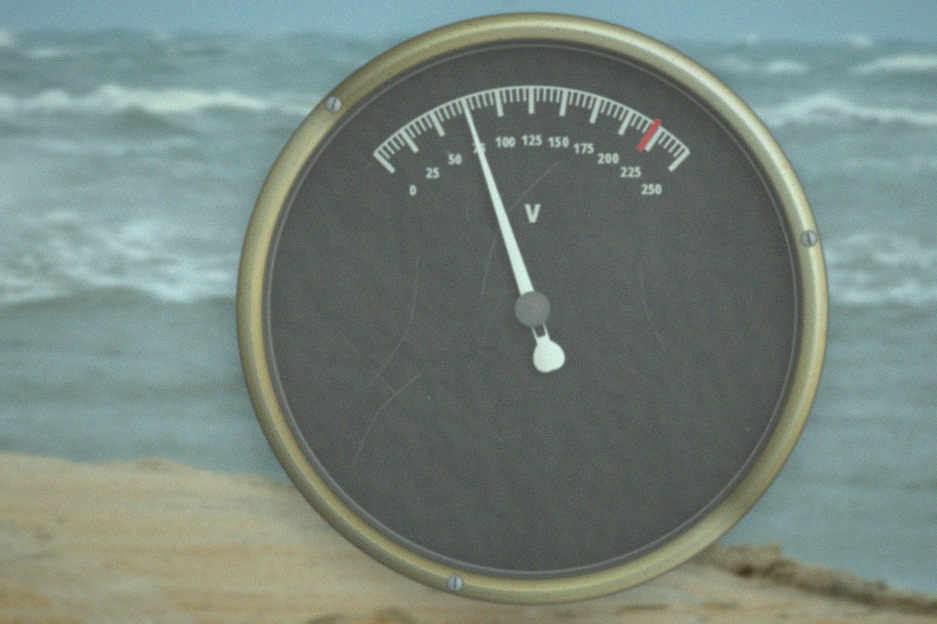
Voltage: V 75
